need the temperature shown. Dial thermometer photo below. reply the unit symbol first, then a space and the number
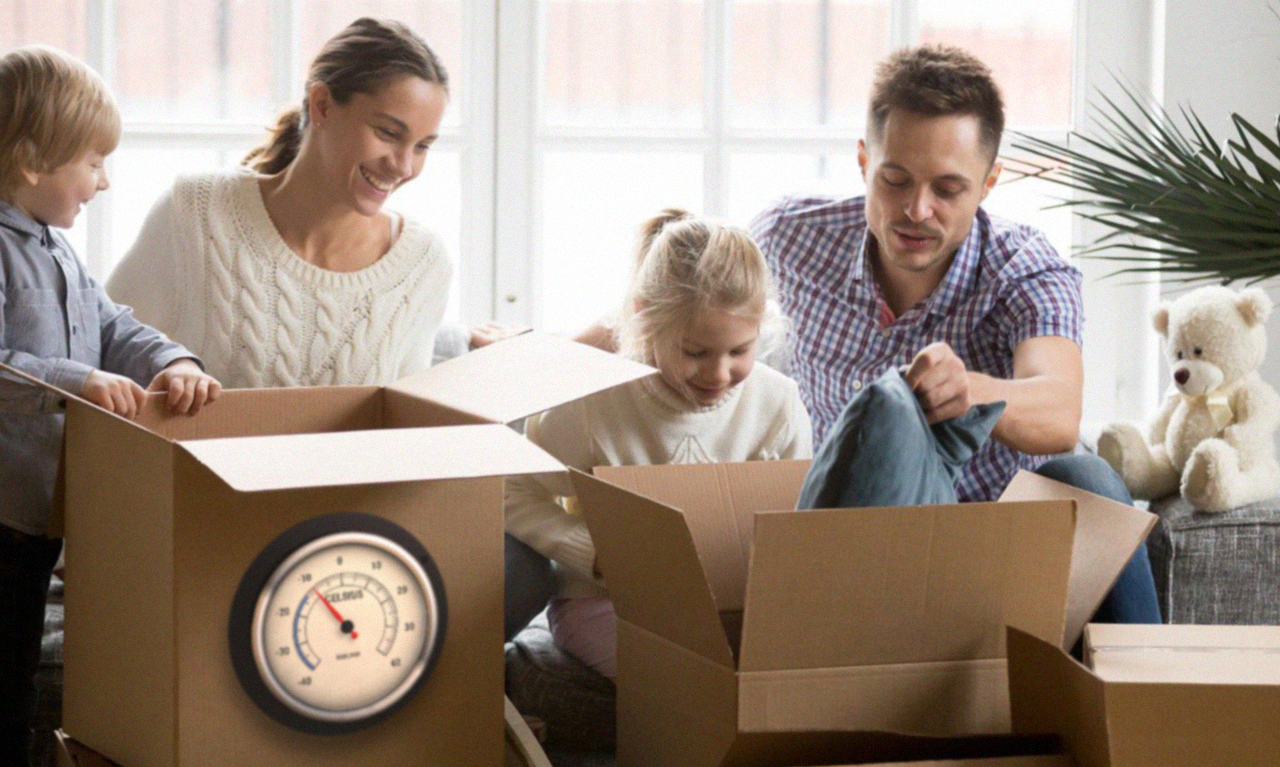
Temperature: °C -10
